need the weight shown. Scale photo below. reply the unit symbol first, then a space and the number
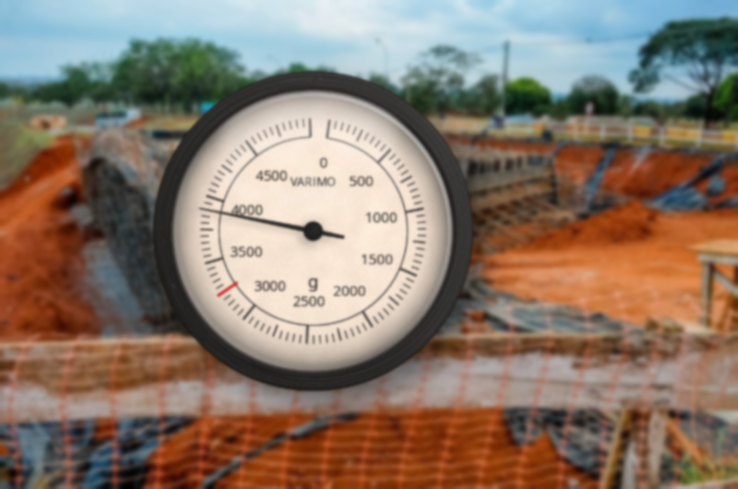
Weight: g 3900
